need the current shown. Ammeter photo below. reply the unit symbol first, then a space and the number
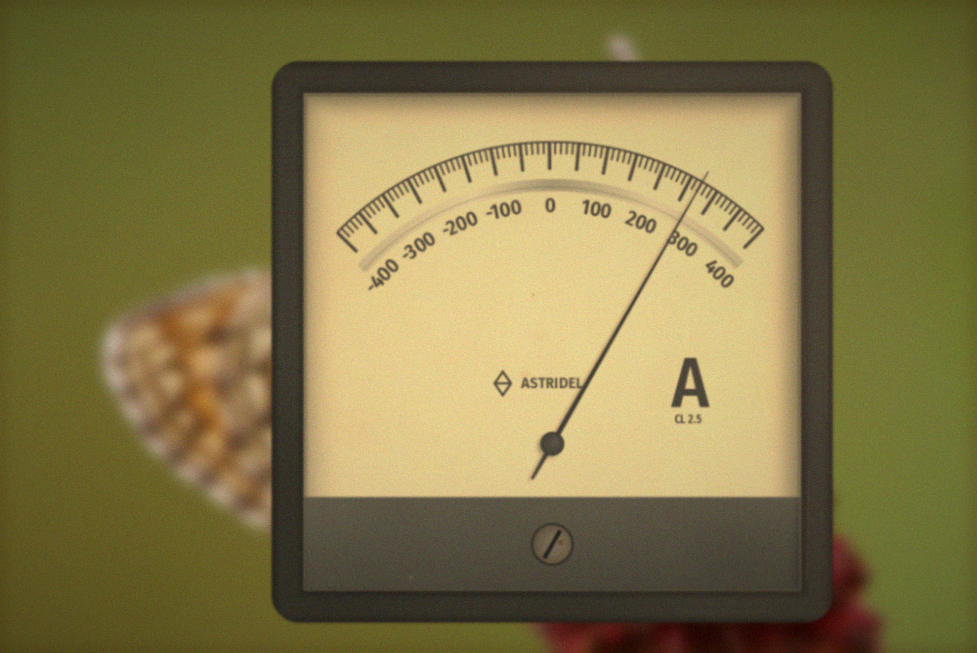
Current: A 270
